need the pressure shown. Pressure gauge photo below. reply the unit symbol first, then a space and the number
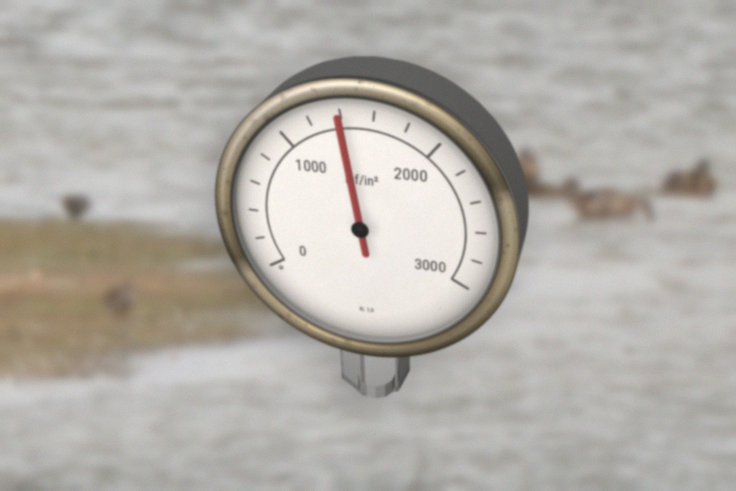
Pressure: psi 1400
